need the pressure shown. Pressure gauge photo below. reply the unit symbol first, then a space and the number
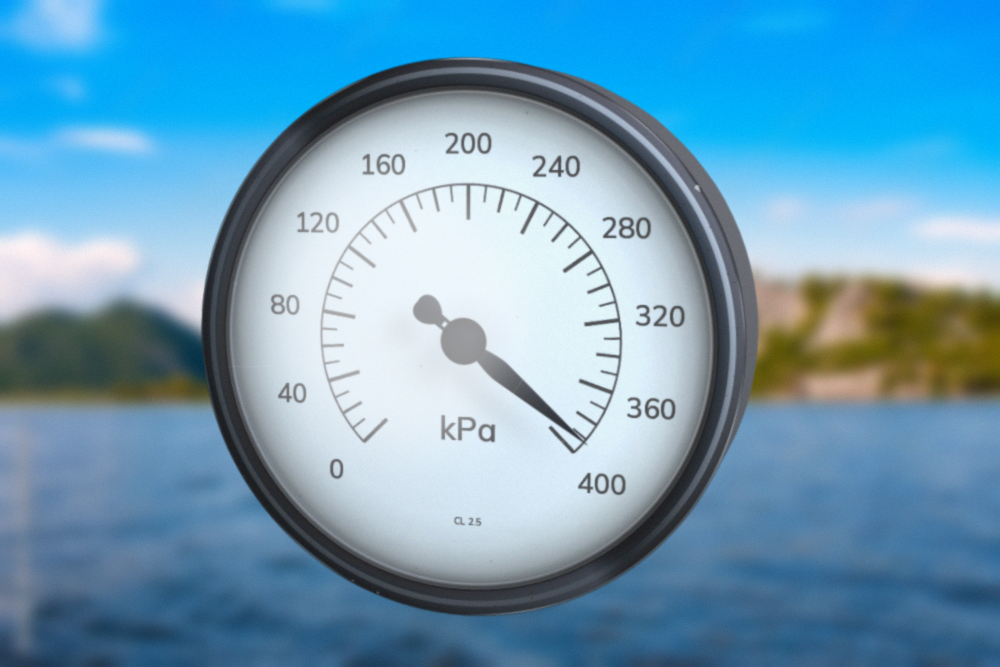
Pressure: kPa 390
